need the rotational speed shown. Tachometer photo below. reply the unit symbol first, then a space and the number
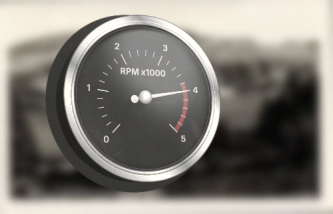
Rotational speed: rpm 4000
